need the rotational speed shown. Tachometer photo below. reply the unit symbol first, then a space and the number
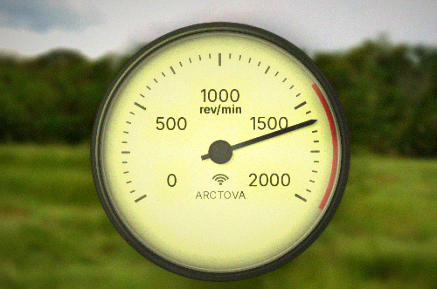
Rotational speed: rpm 1600
